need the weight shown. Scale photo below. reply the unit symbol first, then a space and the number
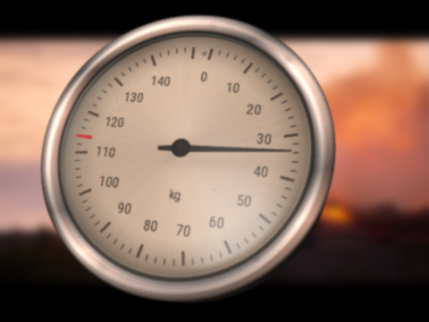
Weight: kg 34
